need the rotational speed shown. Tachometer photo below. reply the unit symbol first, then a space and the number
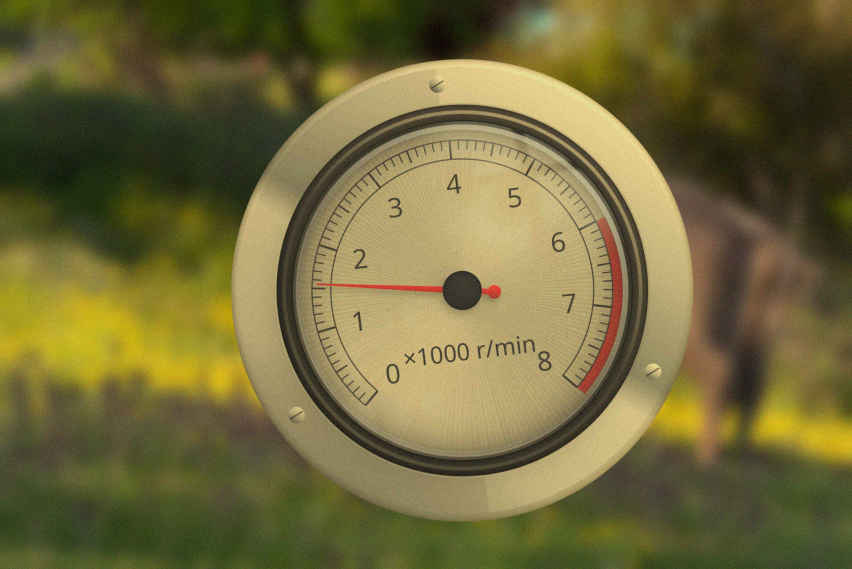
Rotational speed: rpm 1550
